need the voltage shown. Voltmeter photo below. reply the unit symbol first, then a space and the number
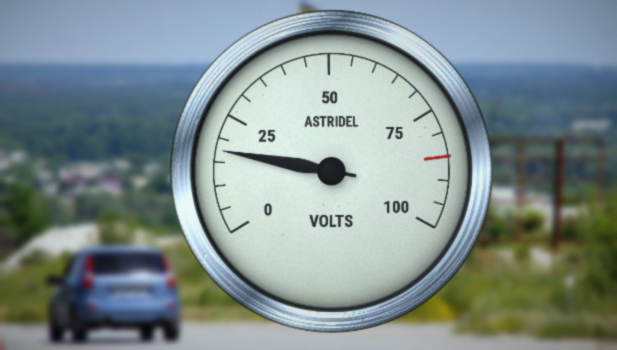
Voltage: V 17.5
